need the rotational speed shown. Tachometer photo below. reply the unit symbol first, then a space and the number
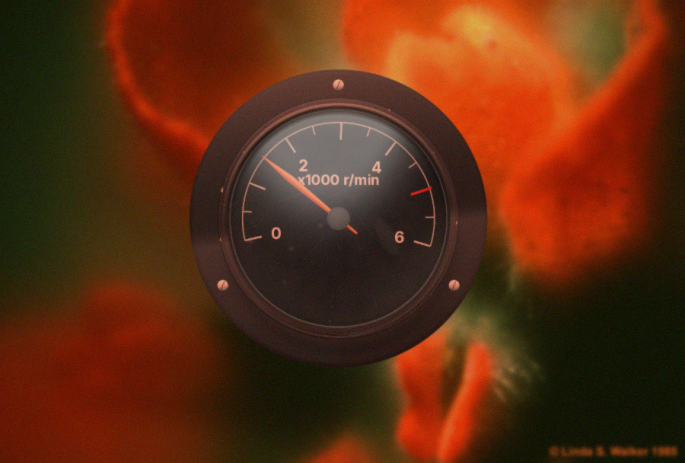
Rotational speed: rpm 1500
